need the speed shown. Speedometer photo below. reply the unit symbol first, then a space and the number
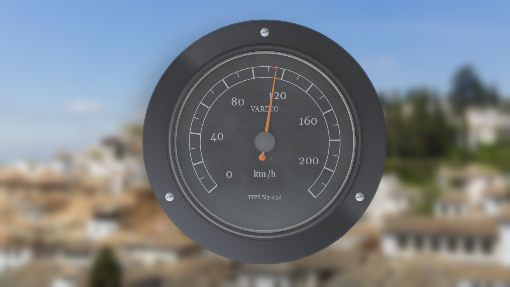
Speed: km/h 115
